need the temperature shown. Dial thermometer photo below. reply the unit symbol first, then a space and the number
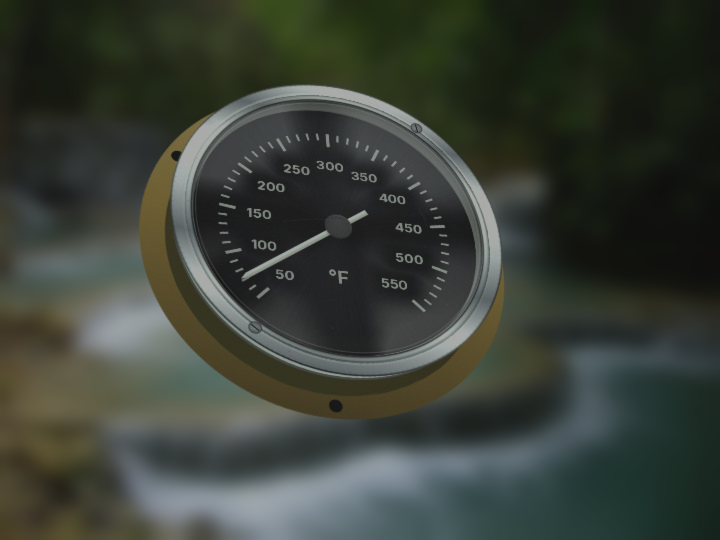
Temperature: °F 70
